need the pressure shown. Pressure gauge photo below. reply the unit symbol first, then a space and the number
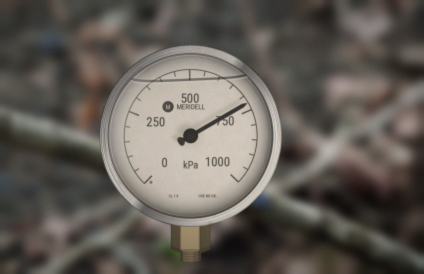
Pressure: kPa 725
